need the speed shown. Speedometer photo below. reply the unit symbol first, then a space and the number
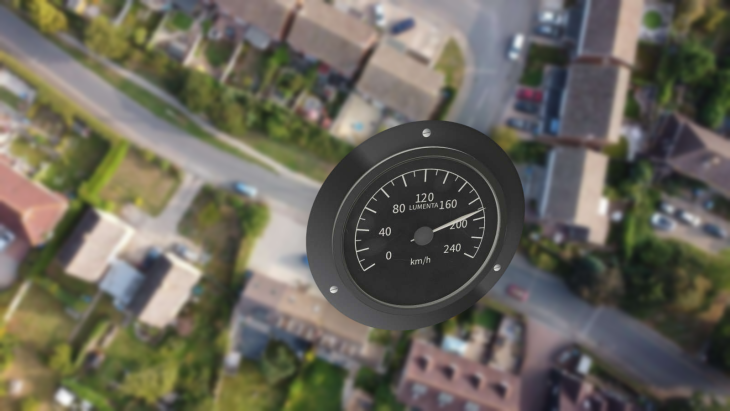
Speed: km/h 190
